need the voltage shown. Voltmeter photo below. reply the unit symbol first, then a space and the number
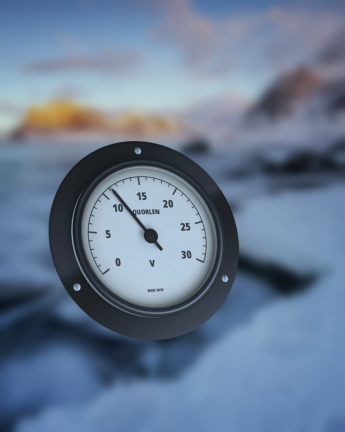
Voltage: V 11
